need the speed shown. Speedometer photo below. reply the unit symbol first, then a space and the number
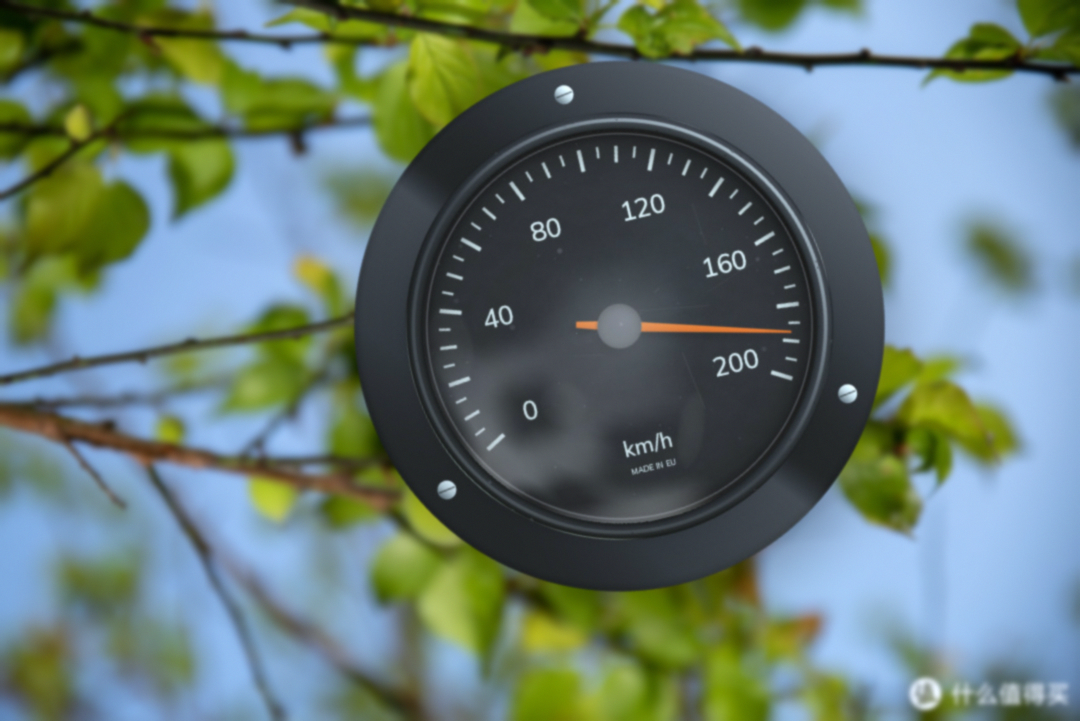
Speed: km/h 187.5
